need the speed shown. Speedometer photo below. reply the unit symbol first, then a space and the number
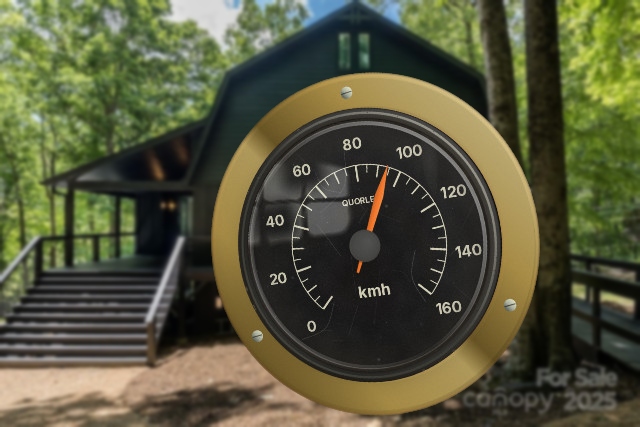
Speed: km/h 95
